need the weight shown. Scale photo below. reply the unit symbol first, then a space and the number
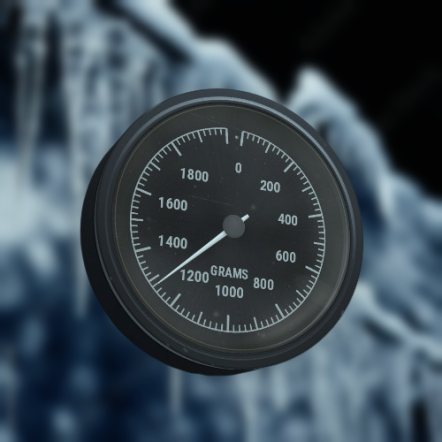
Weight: g 1280
